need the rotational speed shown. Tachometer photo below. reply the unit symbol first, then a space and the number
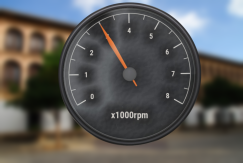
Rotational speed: rpm 3000
